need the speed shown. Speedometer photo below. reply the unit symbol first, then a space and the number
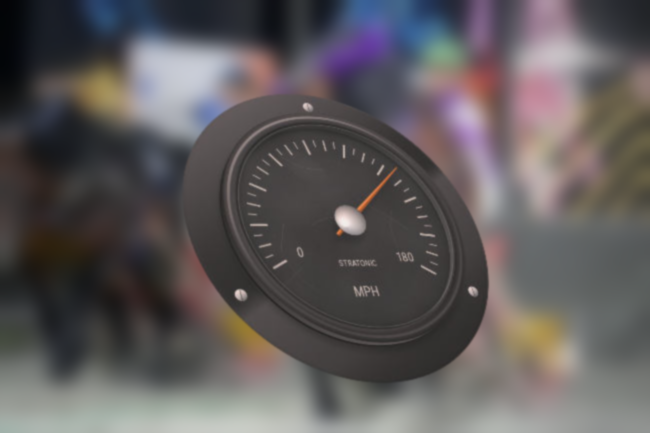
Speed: mph 125
